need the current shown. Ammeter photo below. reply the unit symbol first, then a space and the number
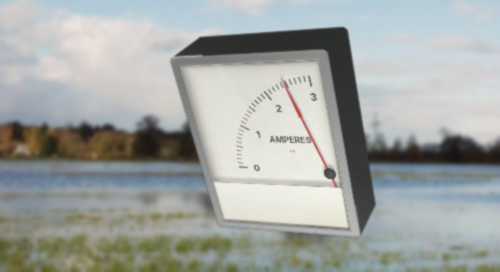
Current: A 2.5
